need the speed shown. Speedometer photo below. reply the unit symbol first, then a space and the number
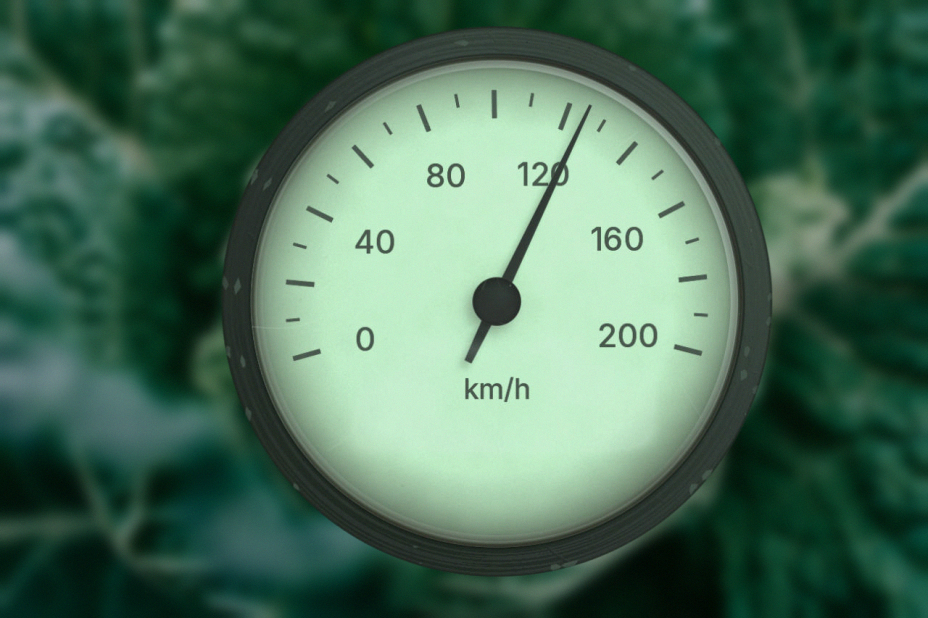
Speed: km/h 125
